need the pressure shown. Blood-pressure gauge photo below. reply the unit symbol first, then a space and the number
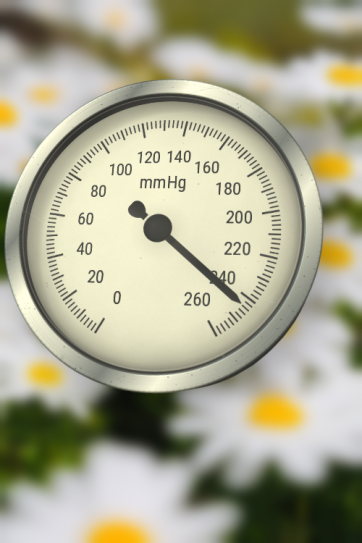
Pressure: mmHg 244
